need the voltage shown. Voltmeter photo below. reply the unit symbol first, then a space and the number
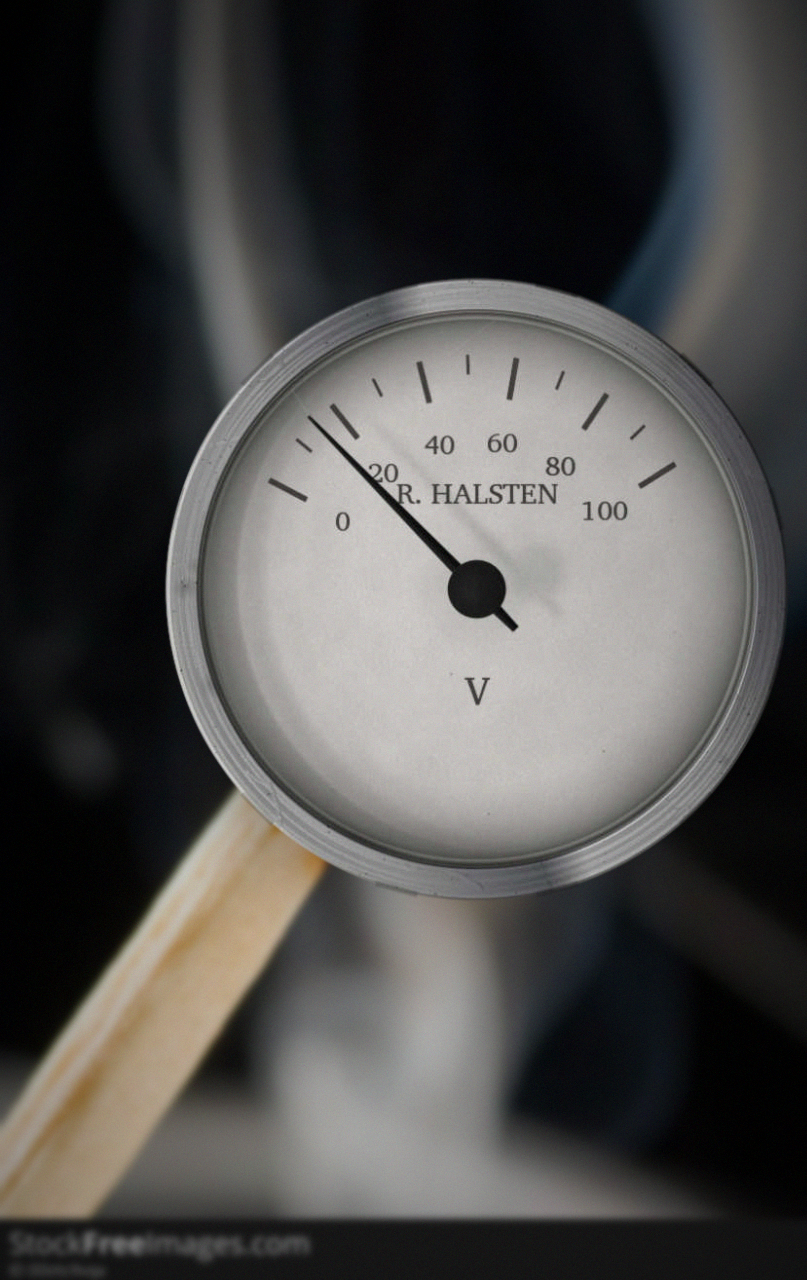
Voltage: V 15
